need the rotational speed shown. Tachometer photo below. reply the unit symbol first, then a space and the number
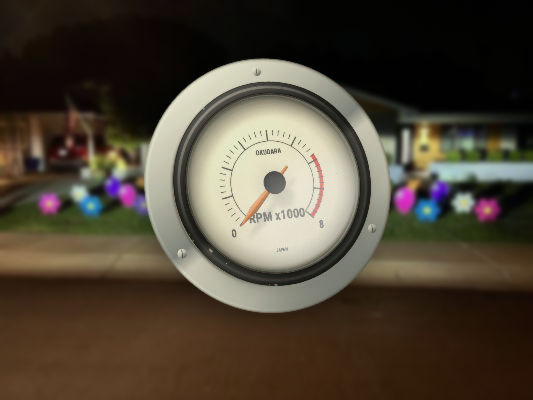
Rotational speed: rpm 0
